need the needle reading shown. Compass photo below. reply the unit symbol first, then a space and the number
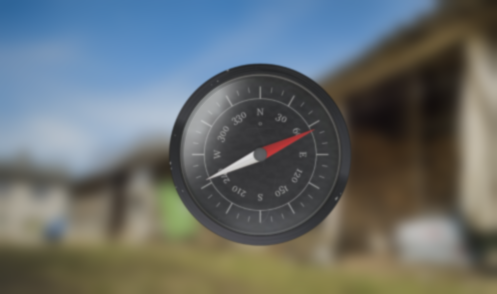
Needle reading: ° 65
